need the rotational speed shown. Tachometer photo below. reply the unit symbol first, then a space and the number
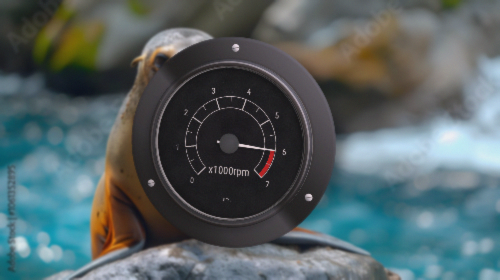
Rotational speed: rpm 6000
